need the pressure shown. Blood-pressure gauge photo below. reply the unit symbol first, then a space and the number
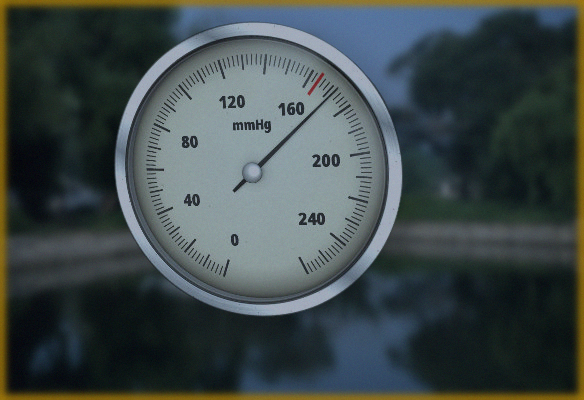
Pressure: mmHg 172
